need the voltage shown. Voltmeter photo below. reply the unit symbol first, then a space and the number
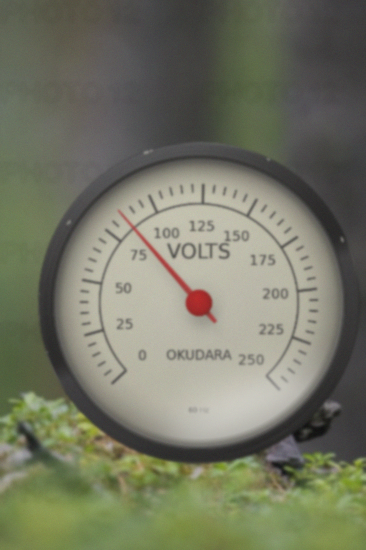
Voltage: V 85
